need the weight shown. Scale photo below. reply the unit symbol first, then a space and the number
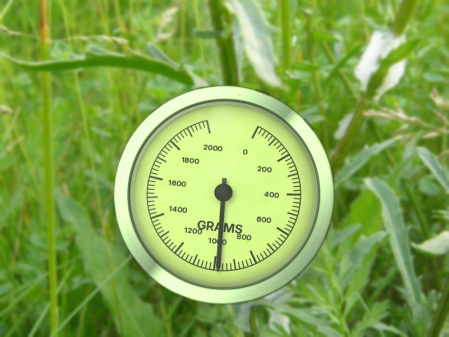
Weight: g 980
